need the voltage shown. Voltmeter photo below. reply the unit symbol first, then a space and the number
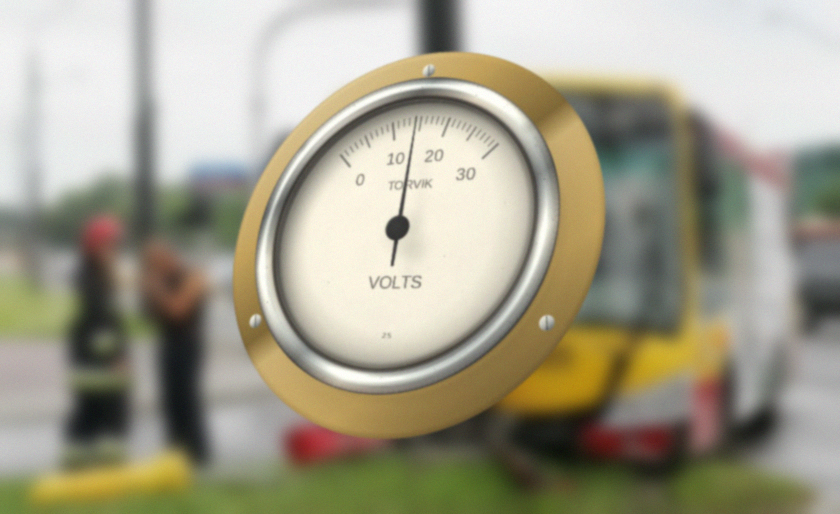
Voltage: V 15
